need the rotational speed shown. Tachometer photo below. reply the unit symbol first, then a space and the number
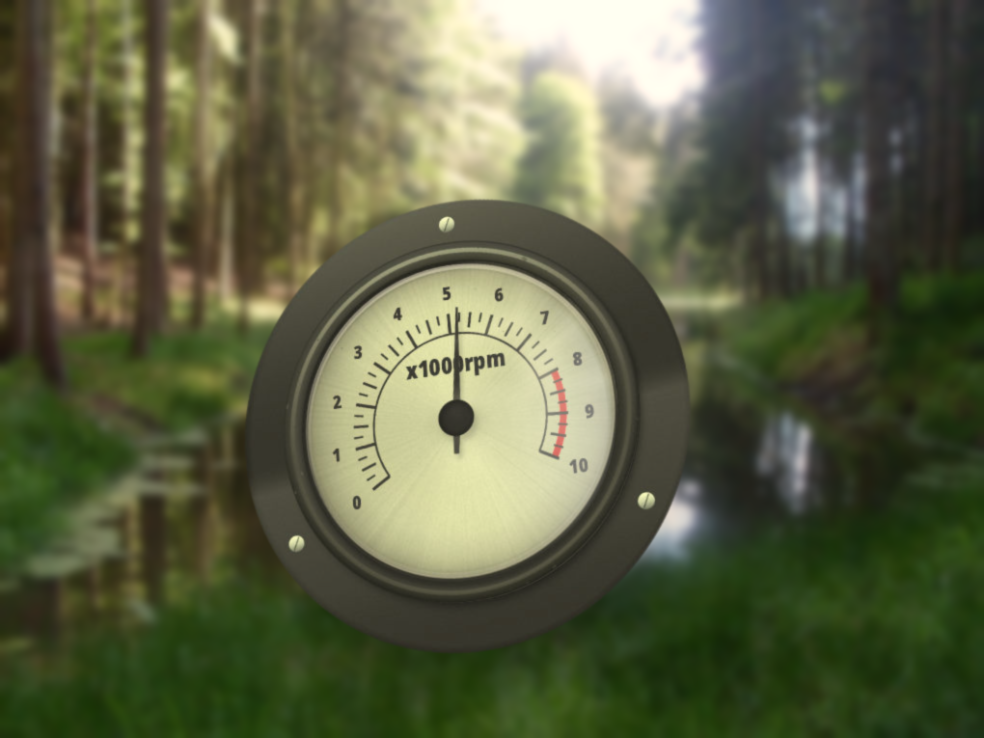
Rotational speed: rpm 5250
